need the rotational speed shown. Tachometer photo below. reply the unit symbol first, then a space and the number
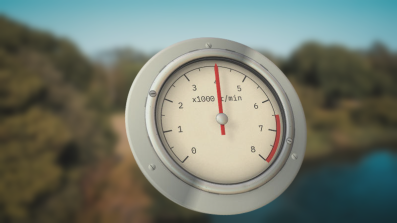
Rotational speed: rpm 4000
